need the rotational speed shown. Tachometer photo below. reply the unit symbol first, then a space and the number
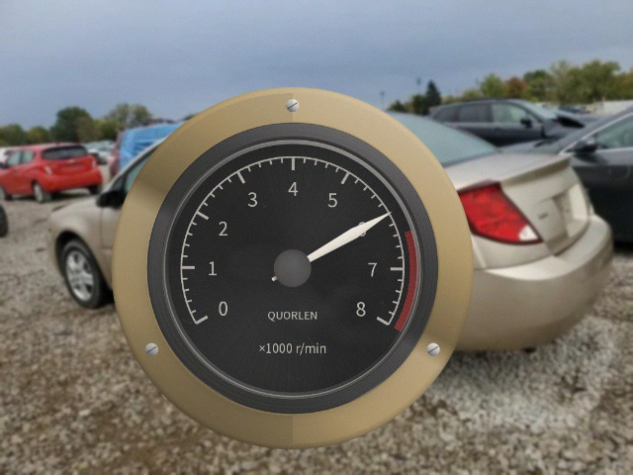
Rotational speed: rpm 6000
